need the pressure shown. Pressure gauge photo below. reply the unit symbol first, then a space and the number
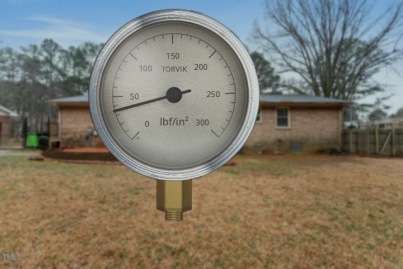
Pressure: psi 35
